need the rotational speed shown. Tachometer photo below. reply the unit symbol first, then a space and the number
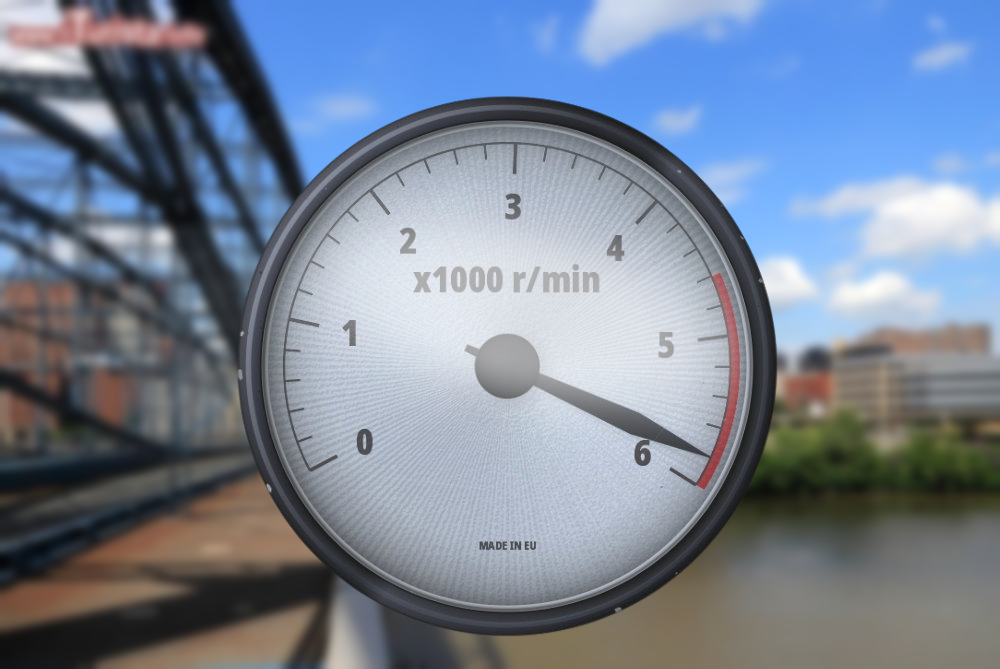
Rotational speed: rpm 5800
